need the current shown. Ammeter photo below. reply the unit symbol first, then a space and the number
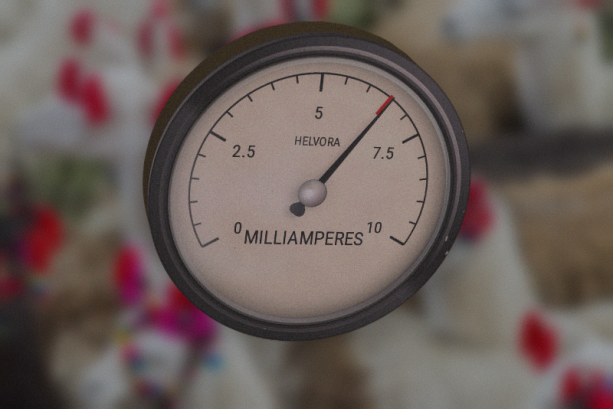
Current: mA 6.5
